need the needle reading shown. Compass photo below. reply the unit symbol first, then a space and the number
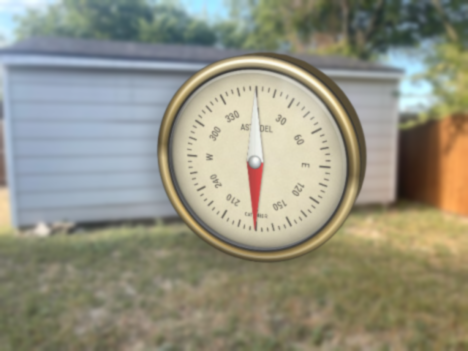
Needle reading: ° 180
